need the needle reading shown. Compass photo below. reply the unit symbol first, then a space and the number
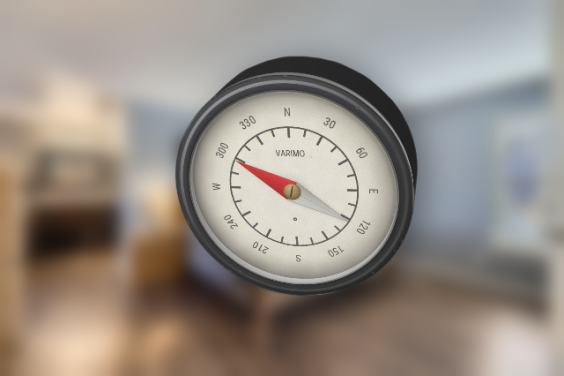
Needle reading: ° 300
